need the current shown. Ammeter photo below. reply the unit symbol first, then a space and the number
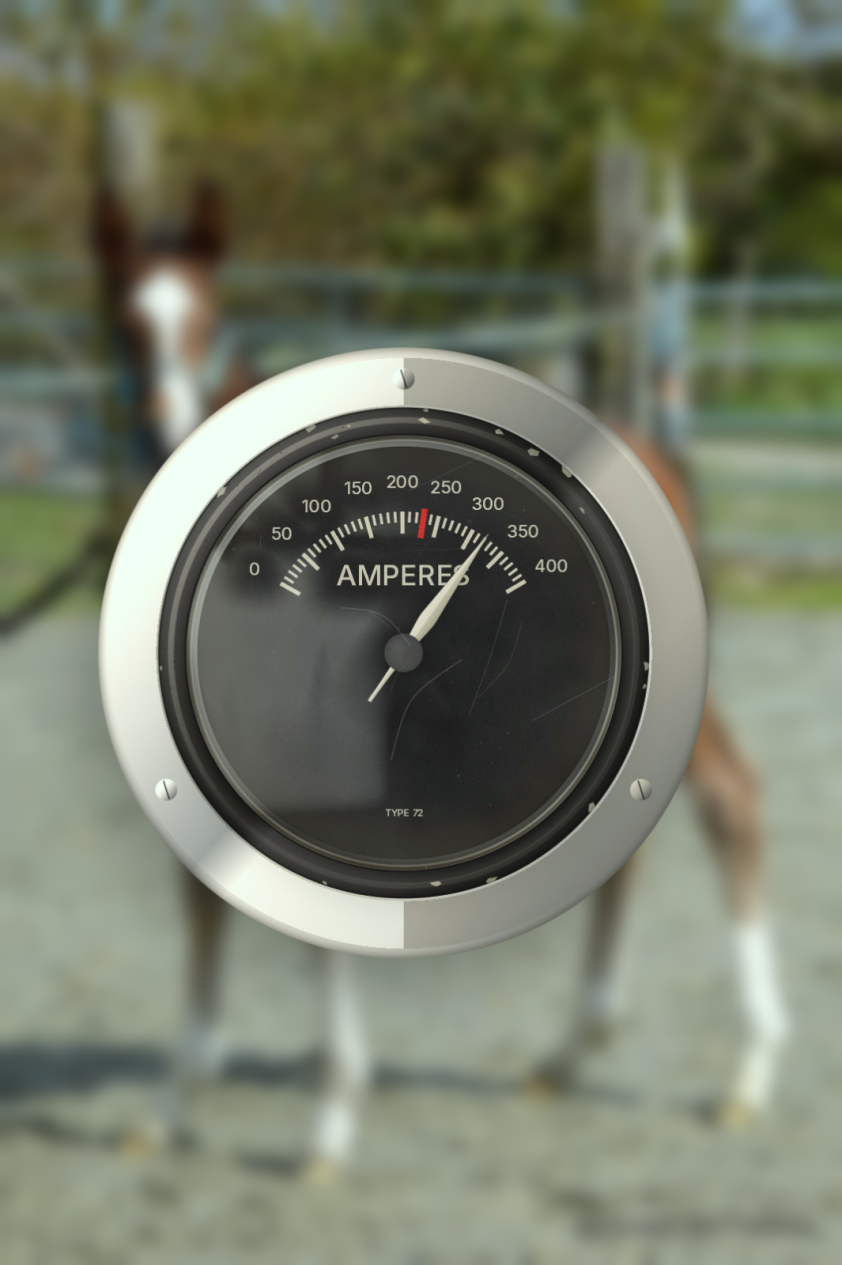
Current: A 320
